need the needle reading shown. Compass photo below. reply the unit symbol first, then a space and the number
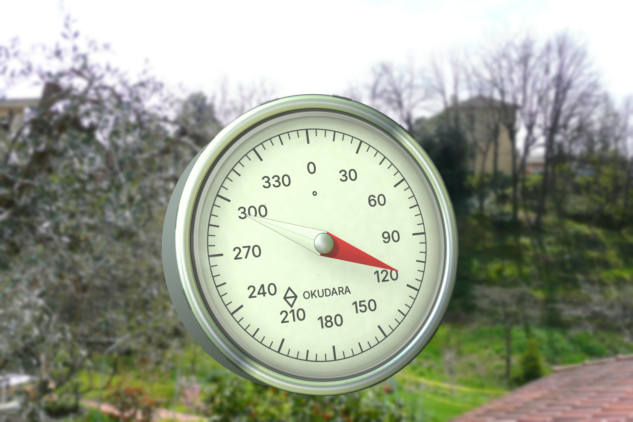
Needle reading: ° 115
